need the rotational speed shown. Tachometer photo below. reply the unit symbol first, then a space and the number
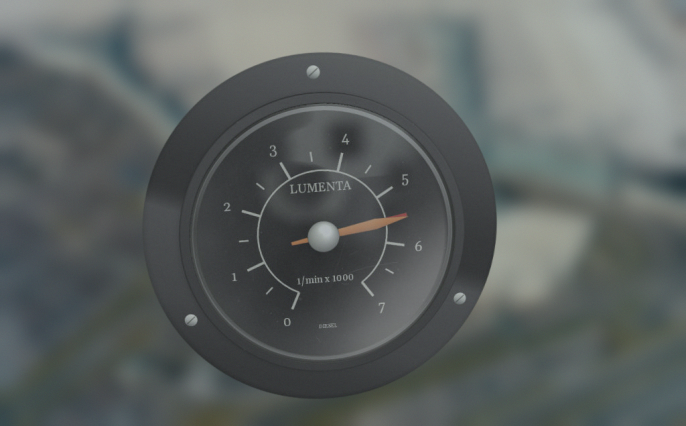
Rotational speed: rpm 5500
